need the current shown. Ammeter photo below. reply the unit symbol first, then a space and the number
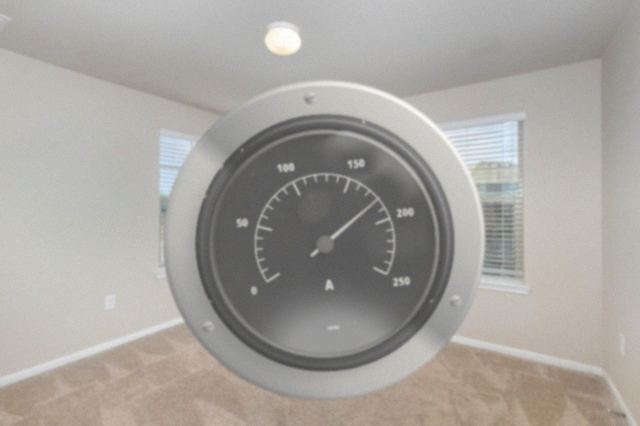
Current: A 180
